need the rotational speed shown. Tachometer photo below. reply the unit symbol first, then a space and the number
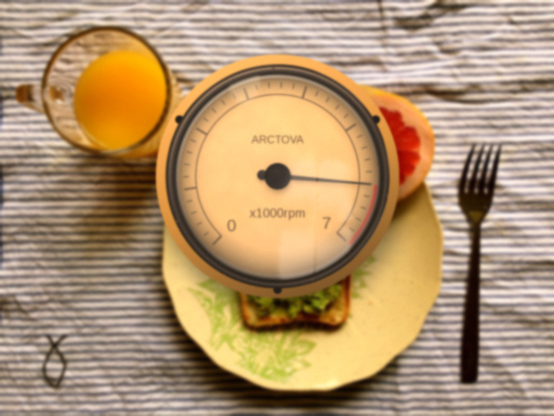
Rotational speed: rpm 6000
